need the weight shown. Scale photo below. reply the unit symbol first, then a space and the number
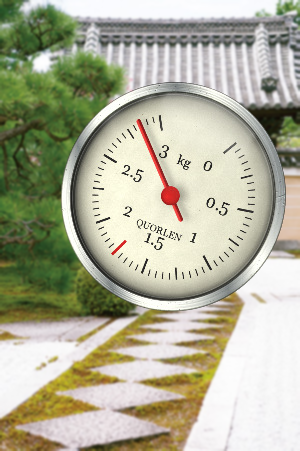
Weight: kg 2.85
